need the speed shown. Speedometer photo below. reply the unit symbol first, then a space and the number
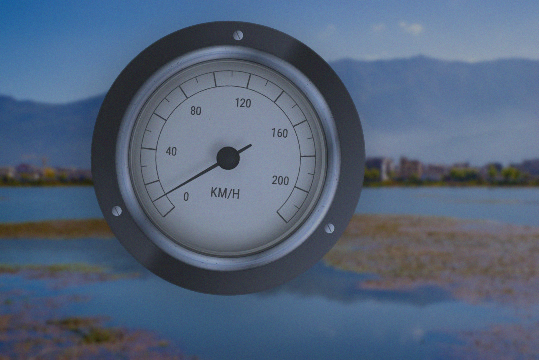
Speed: km/h 10
